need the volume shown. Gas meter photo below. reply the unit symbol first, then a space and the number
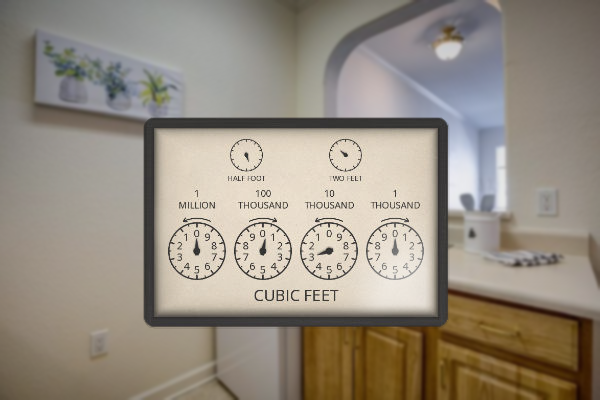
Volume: ft³ 3000
